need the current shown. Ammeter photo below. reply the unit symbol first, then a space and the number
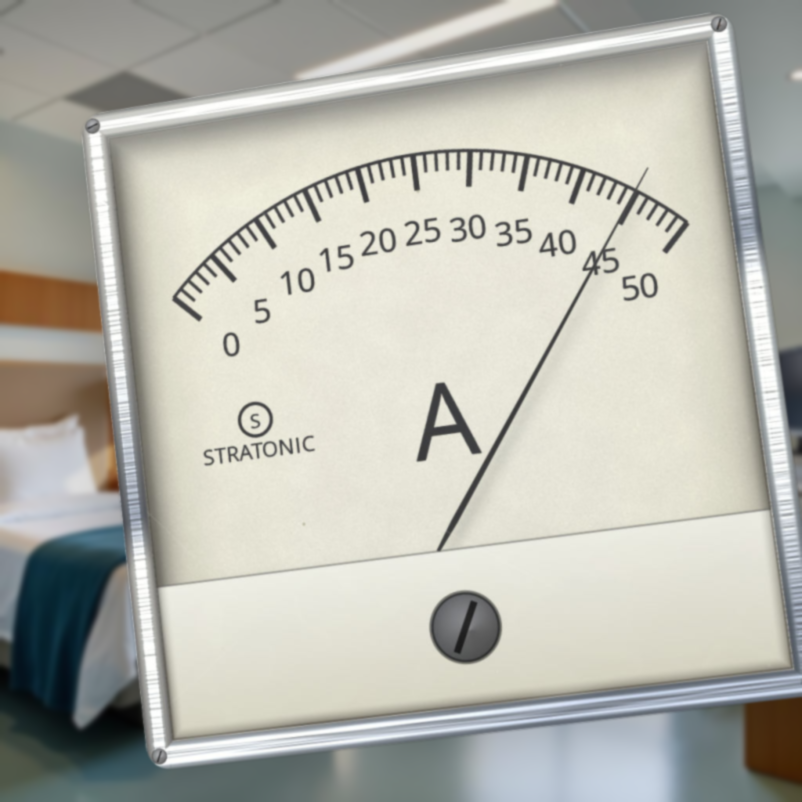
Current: A 45
